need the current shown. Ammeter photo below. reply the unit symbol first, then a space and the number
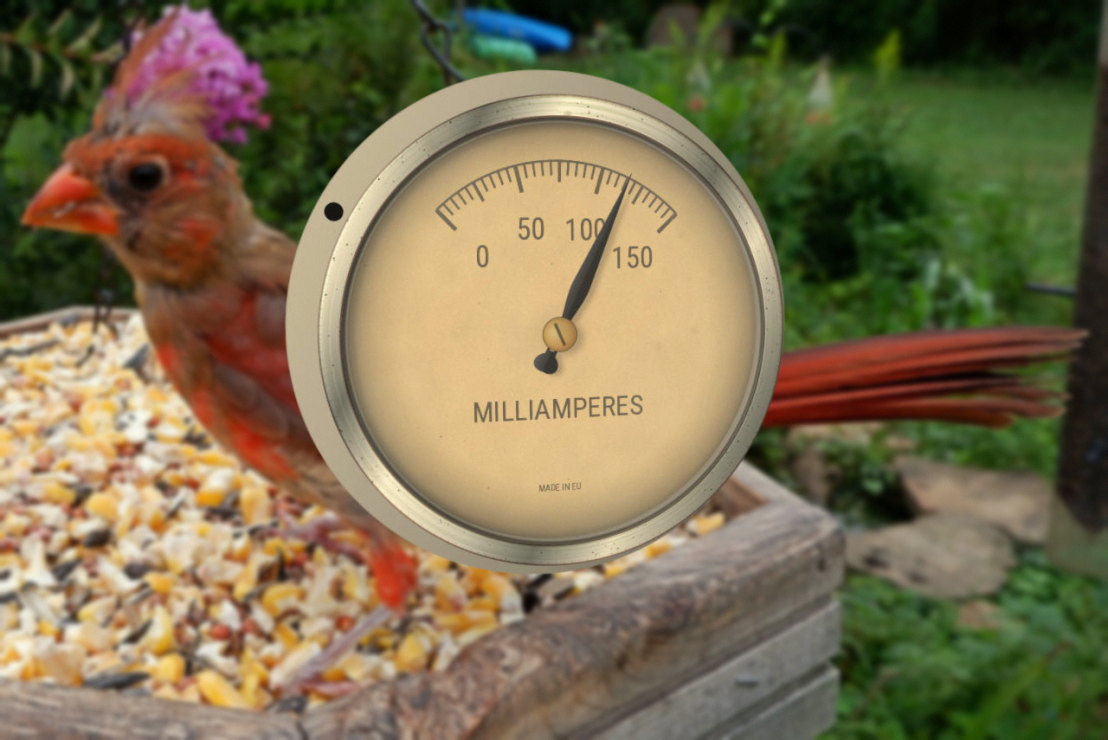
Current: mA 115
